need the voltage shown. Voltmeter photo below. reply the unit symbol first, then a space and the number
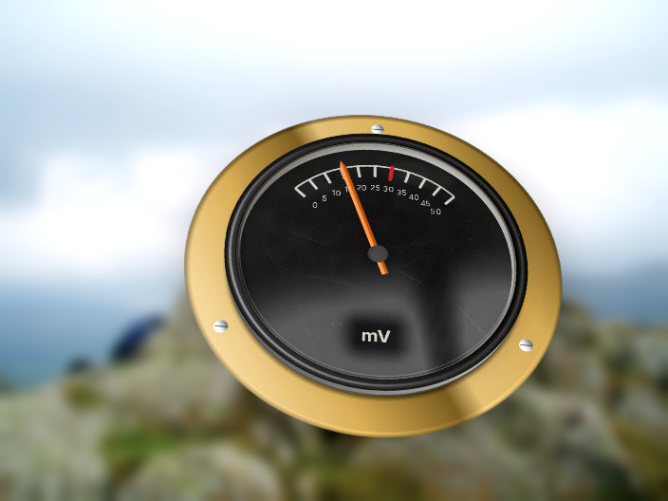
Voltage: mV 15
